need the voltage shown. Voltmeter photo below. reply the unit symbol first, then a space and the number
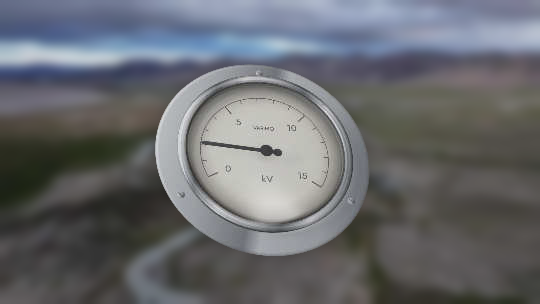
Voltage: kV 2
